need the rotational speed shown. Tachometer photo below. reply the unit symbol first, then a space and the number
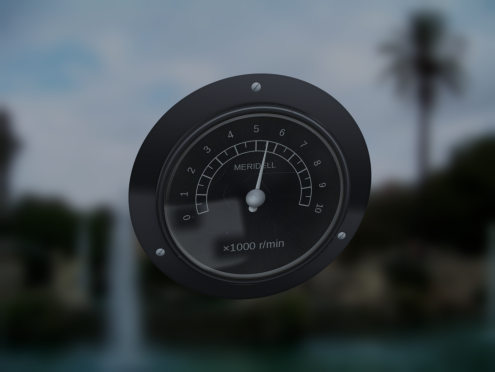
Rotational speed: rpm 5500
